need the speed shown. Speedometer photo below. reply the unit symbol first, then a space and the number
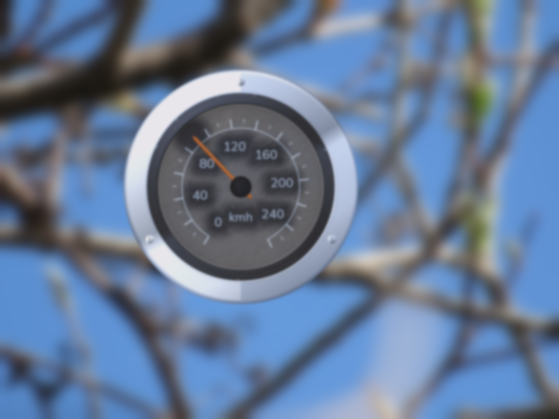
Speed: km/h 90
